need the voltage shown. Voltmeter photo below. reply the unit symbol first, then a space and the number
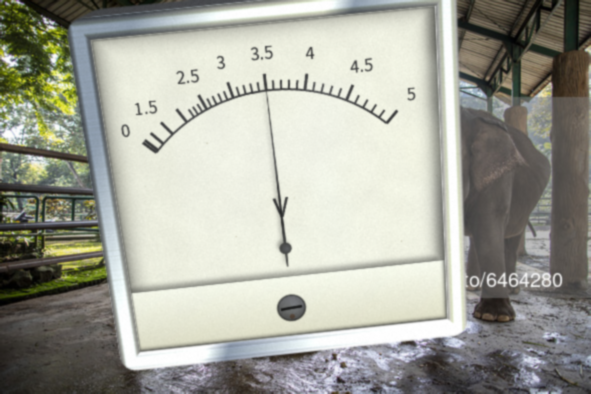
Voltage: V 3.5
